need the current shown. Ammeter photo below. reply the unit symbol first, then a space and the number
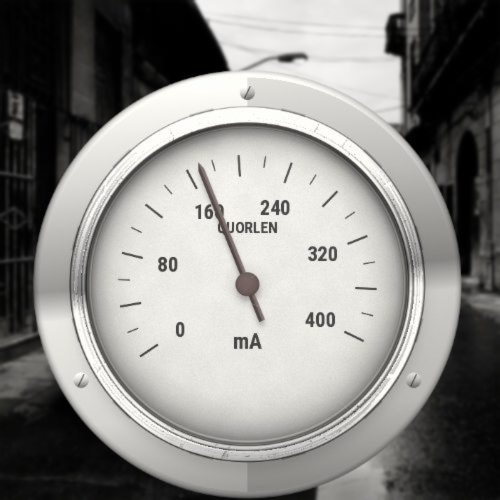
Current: mA 170
